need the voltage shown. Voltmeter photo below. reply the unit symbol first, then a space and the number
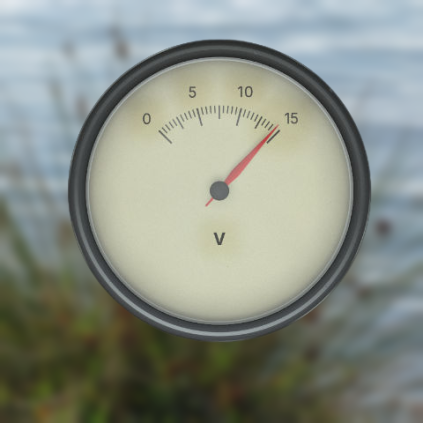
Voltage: V 14.5
